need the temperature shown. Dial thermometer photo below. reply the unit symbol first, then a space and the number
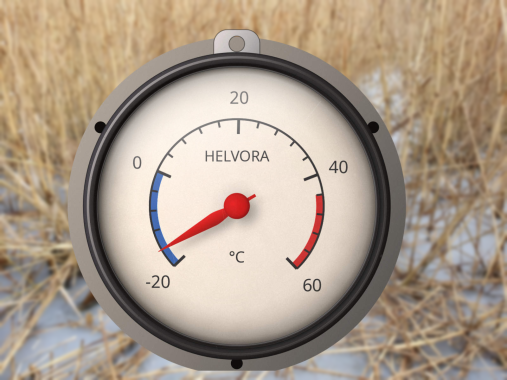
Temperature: °C -16
